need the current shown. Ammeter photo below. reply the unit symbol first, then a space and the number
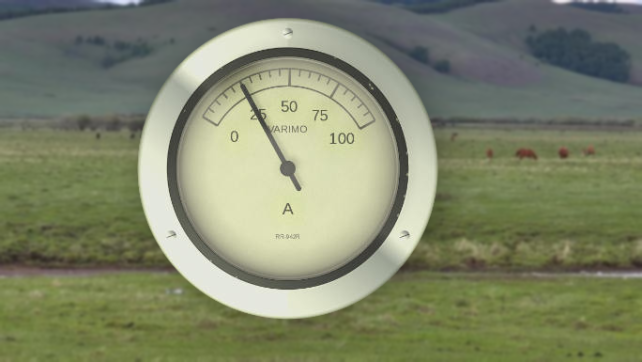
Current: A 25
